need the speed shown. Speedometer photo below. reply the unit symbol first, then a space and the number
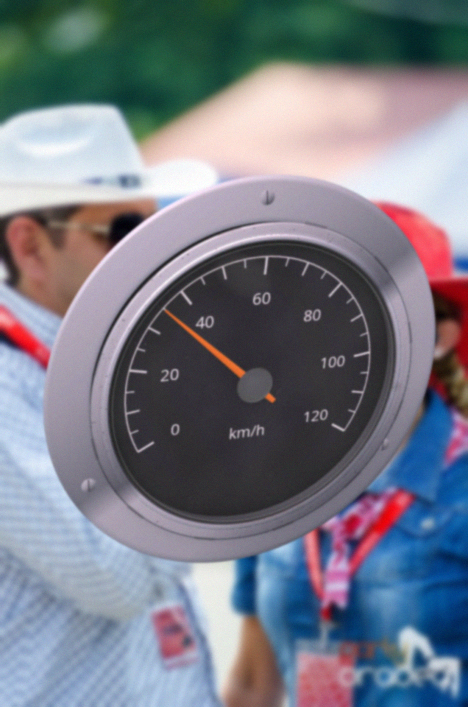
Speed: km/h 35
